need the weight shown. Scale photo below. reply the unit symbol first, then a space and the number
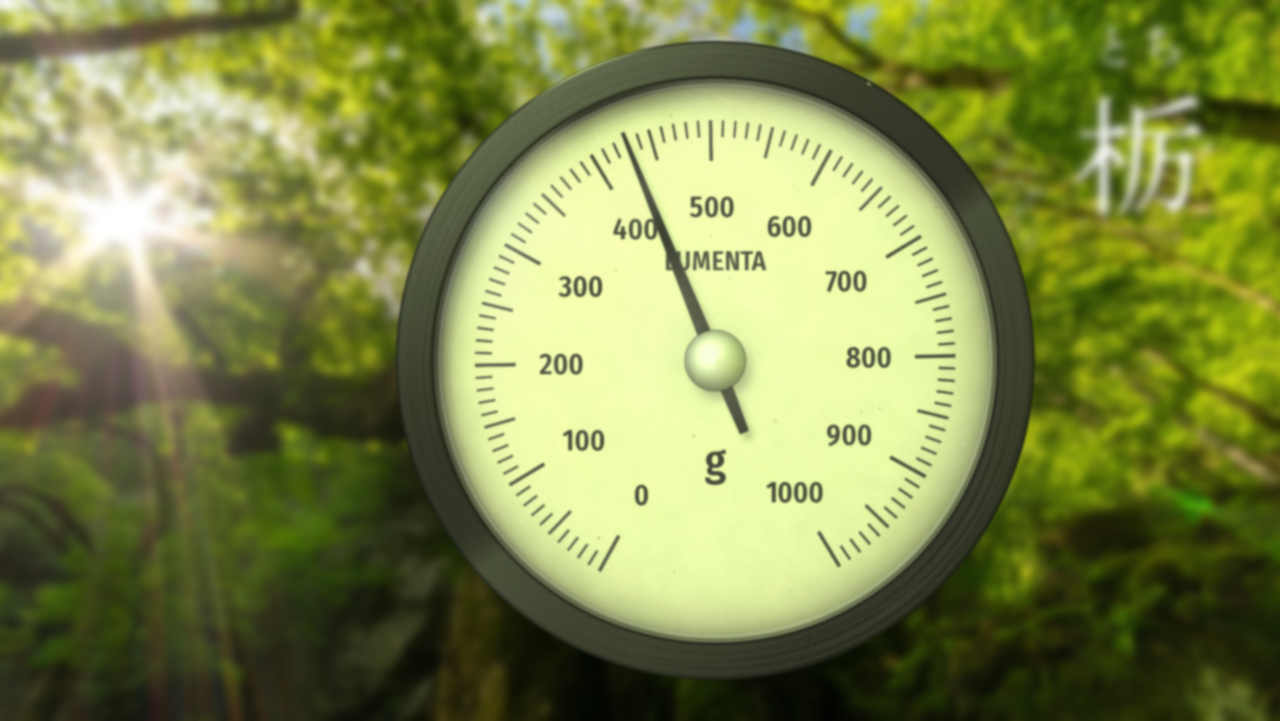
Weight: g 430
